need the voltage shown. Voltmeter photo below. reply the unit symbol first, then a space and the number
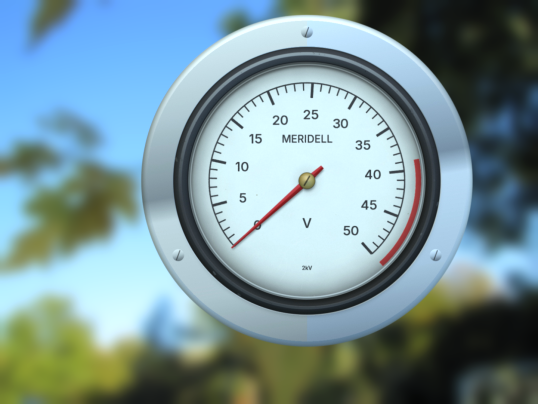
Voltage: V 0
